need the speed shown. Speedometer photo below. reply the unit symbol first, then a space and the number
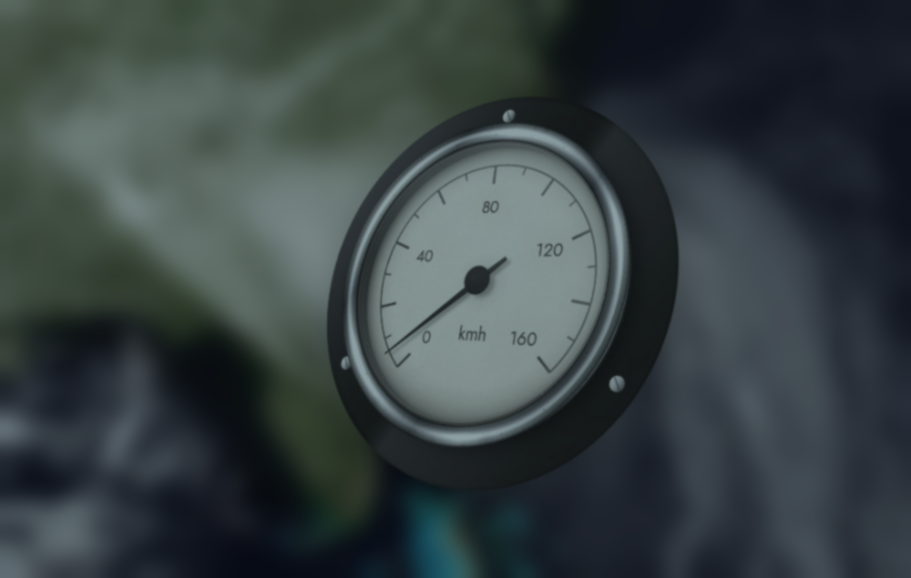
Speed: km/h 5
